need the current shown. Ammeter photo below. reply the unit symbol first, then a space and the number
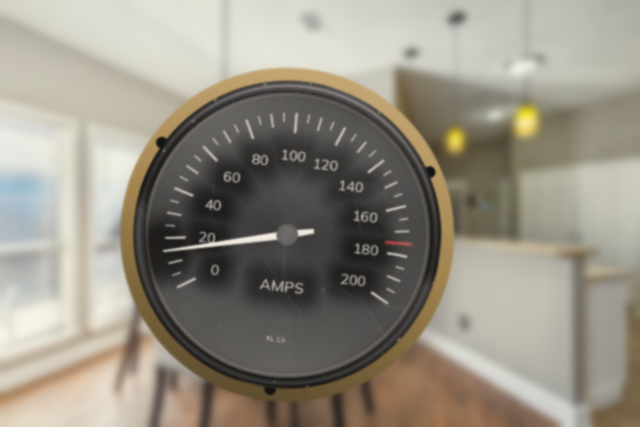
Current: A 15
